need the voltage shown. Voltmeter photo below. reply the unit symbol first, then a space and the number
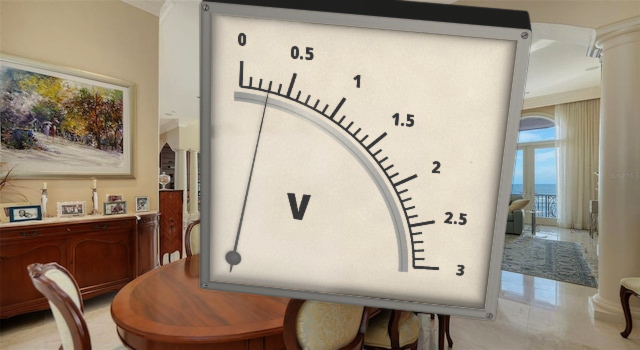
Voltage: V 0.3
